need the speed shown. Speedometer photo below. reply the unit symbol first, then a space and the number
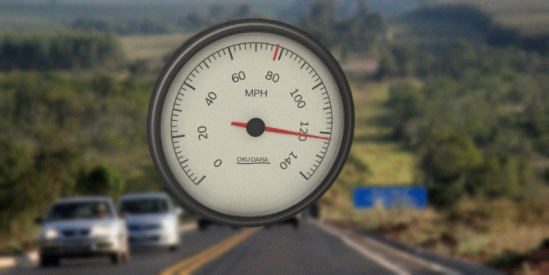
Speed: mph 122
